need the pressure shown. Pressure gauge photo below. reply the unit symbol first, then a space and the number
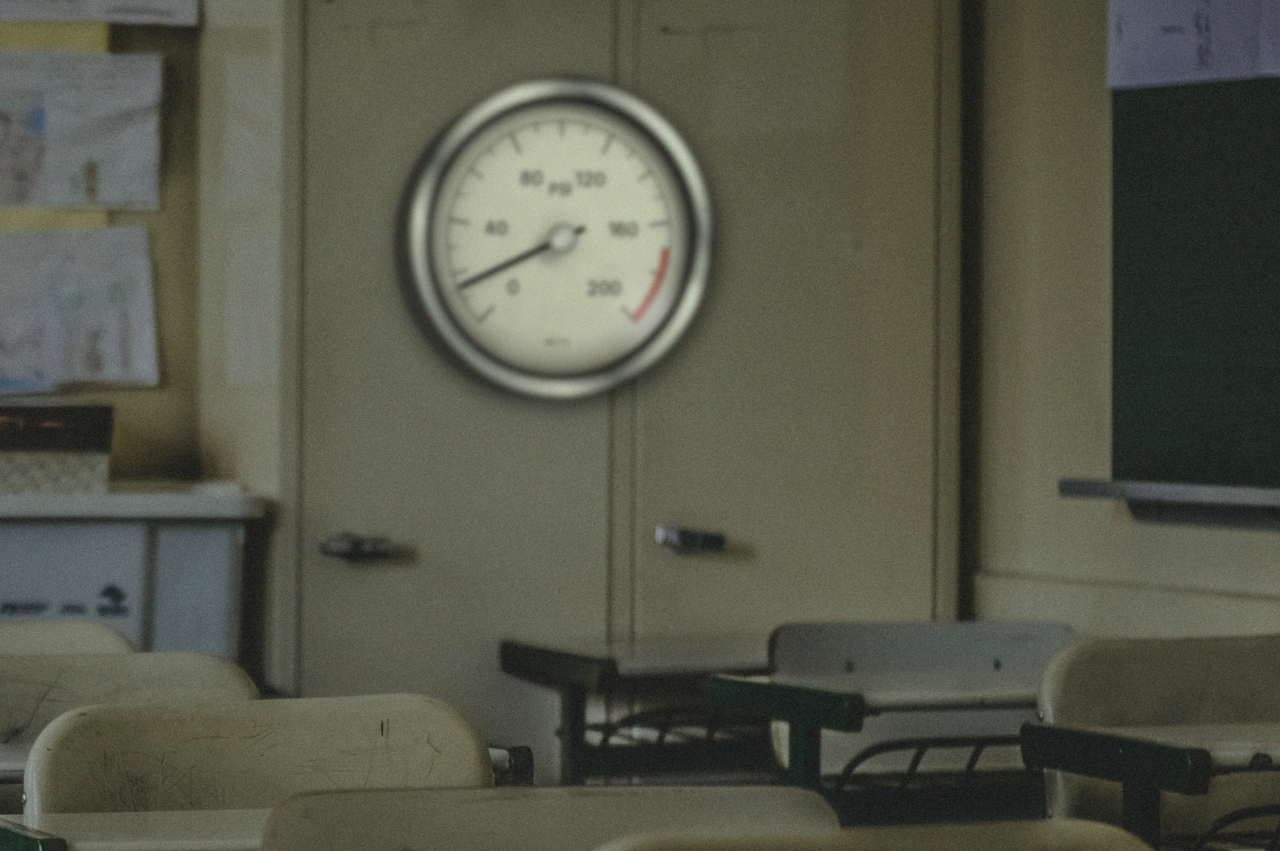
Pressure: psi 15
